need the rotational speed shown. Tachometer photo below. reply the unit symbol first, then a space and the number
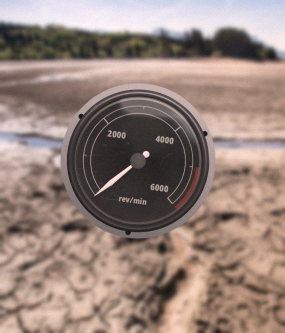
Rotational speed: rpm 0
